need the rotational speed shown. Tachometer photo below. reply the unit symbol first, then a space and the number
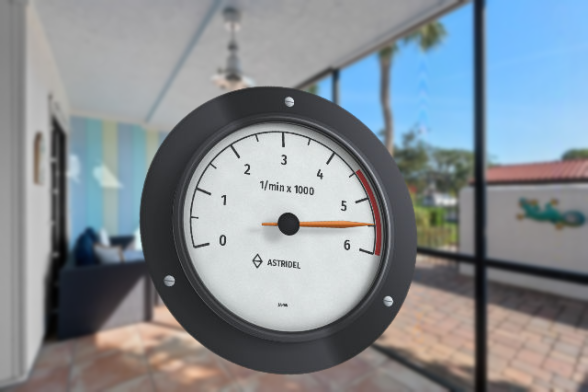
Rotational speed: rpm 5500
